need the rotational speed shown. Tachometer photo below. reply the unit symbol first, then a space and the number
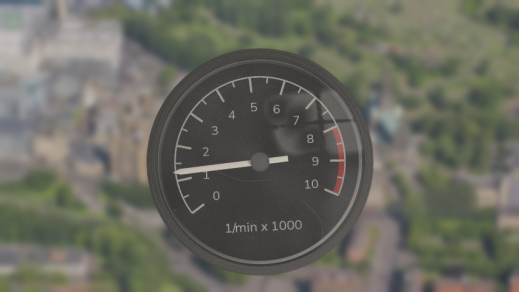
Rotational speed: rpm 1250
